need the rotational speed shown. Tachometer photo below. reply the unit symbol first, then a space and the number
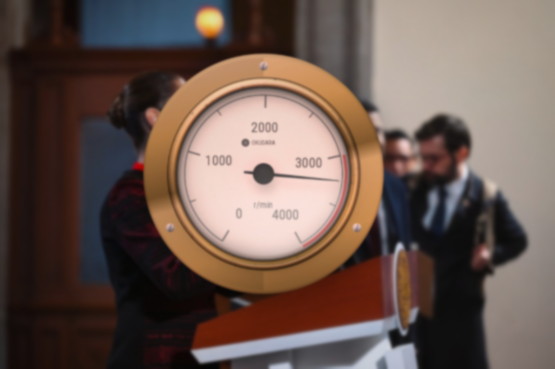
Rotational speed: rpm 3250
